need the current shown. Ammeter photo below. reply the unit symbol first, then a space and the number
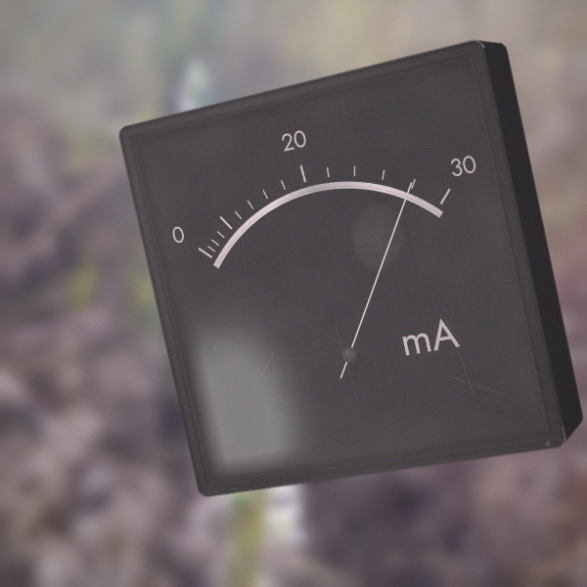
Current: mA 28
